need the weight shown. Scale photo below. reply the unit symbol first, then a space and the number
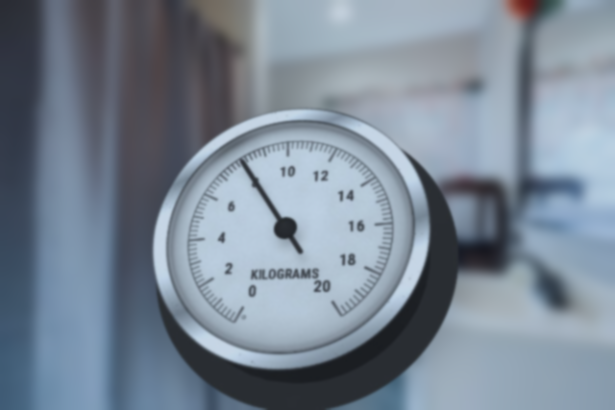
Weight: kg 8
